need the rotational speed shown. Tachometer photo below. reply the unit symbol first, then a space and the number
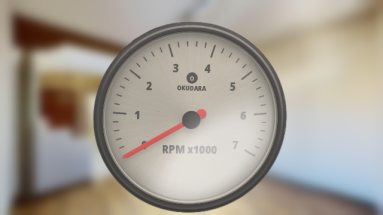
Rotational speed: rpm 0
